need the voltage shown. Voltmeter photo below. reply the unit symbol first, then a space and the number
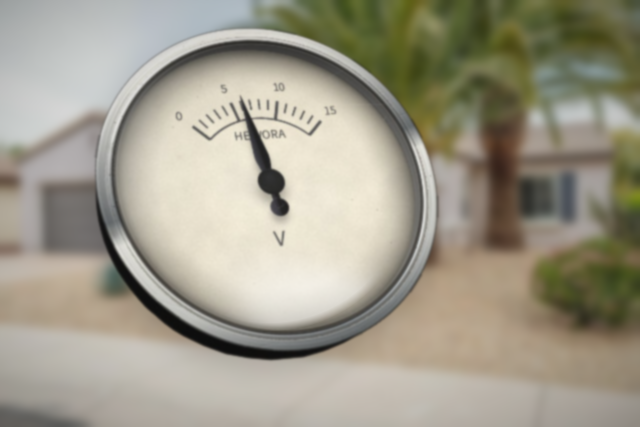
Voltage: V 6
